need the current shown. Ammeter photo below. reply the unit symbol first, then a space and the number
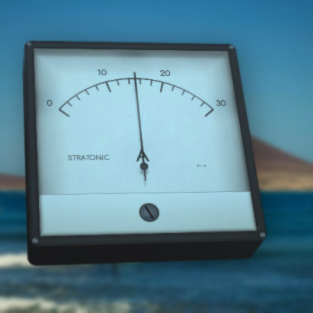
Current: A 15
